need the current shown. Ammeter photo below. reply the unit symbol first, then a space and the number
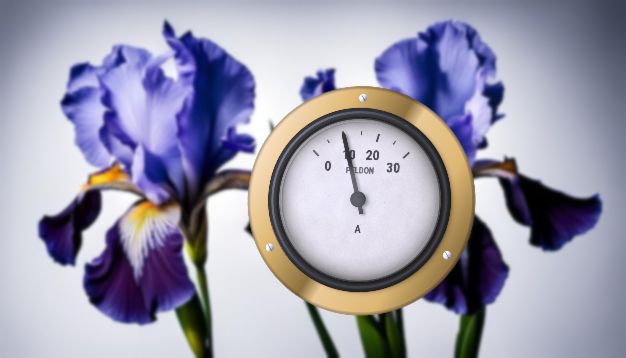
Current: A 10
